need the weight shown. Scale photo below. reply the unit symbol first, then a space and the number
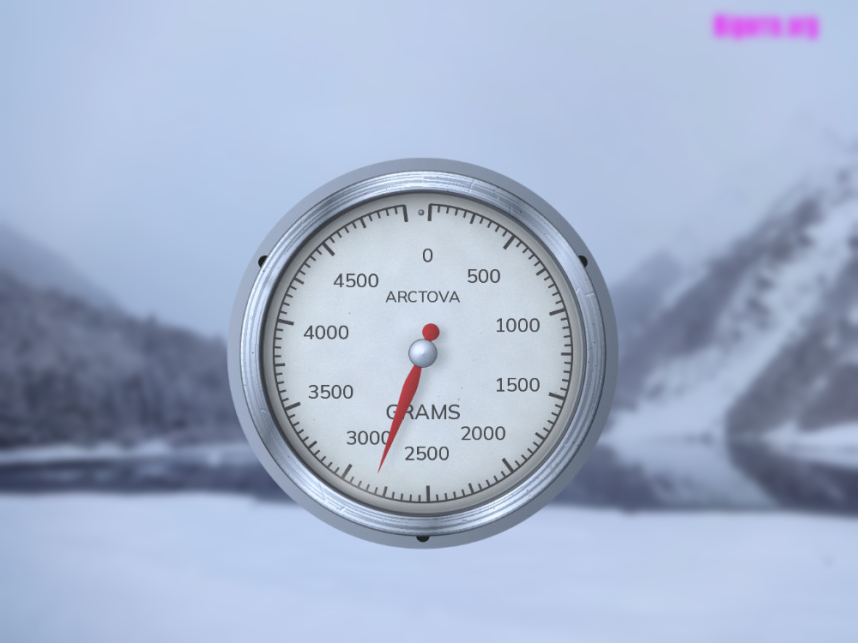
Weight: g 2825
